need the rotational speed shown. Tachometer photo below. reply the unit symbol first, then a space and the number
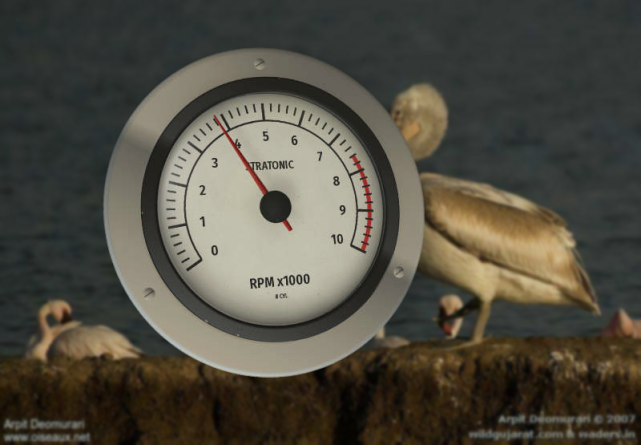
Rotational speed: rpm 3800
